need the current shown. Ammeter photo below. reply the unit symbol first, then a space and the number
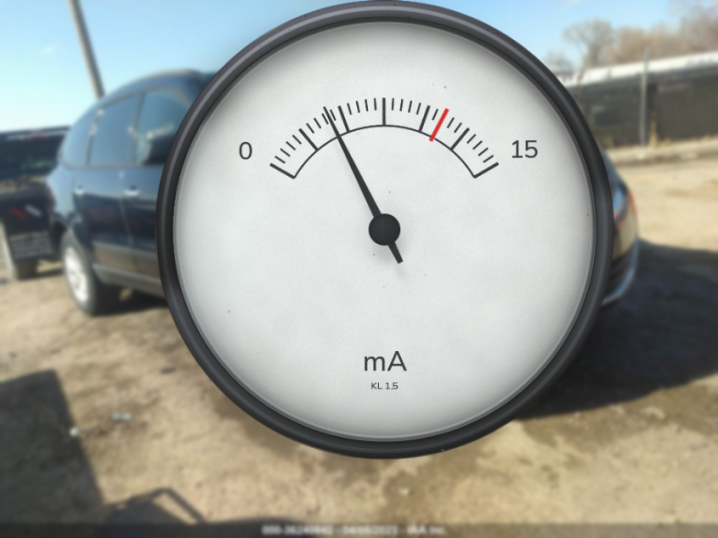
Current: mA 4.25
